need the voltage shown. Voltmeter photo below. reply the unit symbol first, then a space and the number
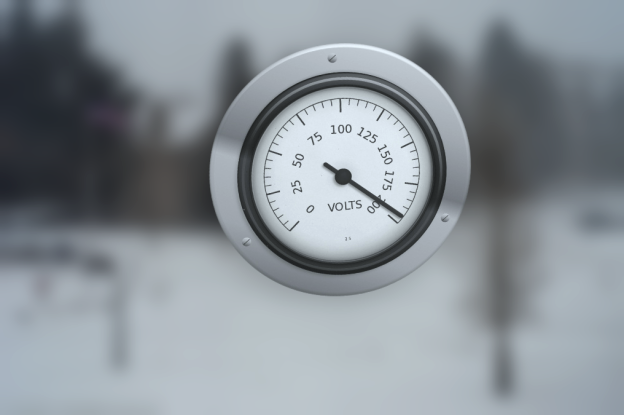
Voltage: V 195
